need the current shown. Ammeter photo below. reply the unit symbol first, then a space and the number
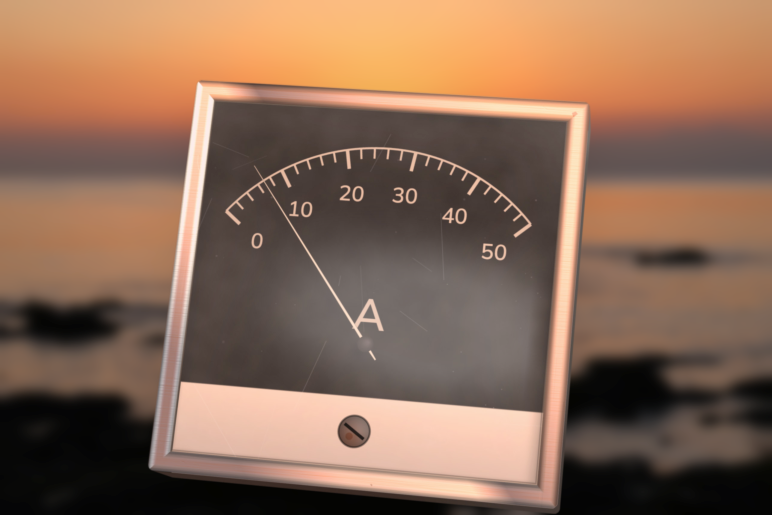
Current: A 7
